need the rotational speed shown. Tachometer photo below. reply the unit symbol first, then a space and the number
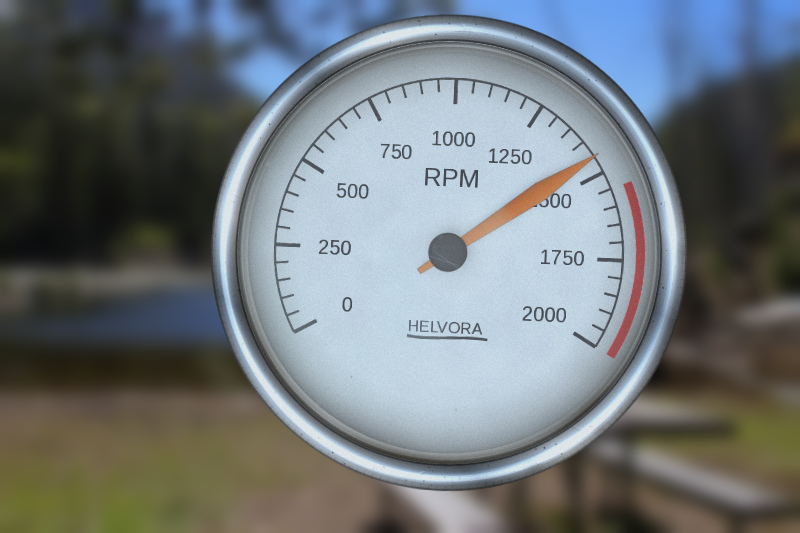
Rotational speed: rpm 1450
